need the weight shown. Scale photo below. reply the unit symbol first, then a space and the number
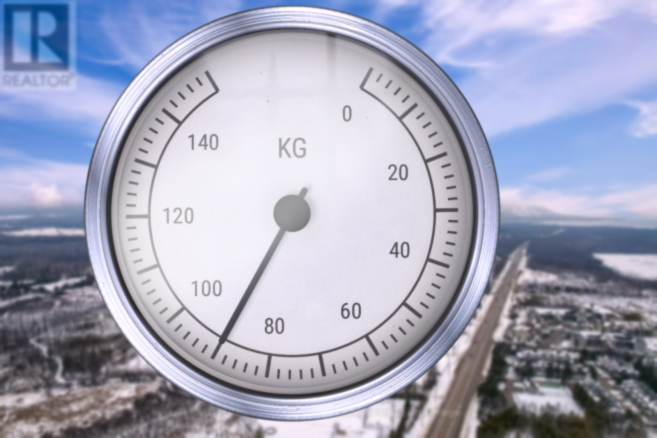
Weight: kg 90
